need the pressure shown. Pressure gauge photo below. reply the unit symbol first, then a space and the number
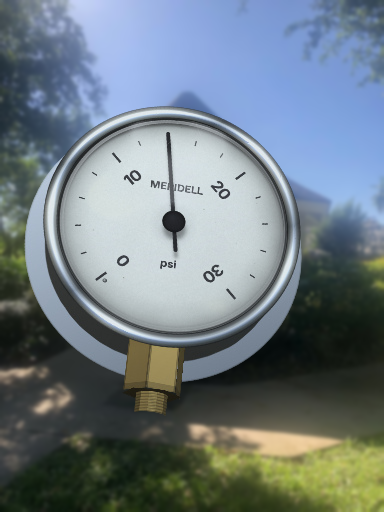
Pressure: psi 14
